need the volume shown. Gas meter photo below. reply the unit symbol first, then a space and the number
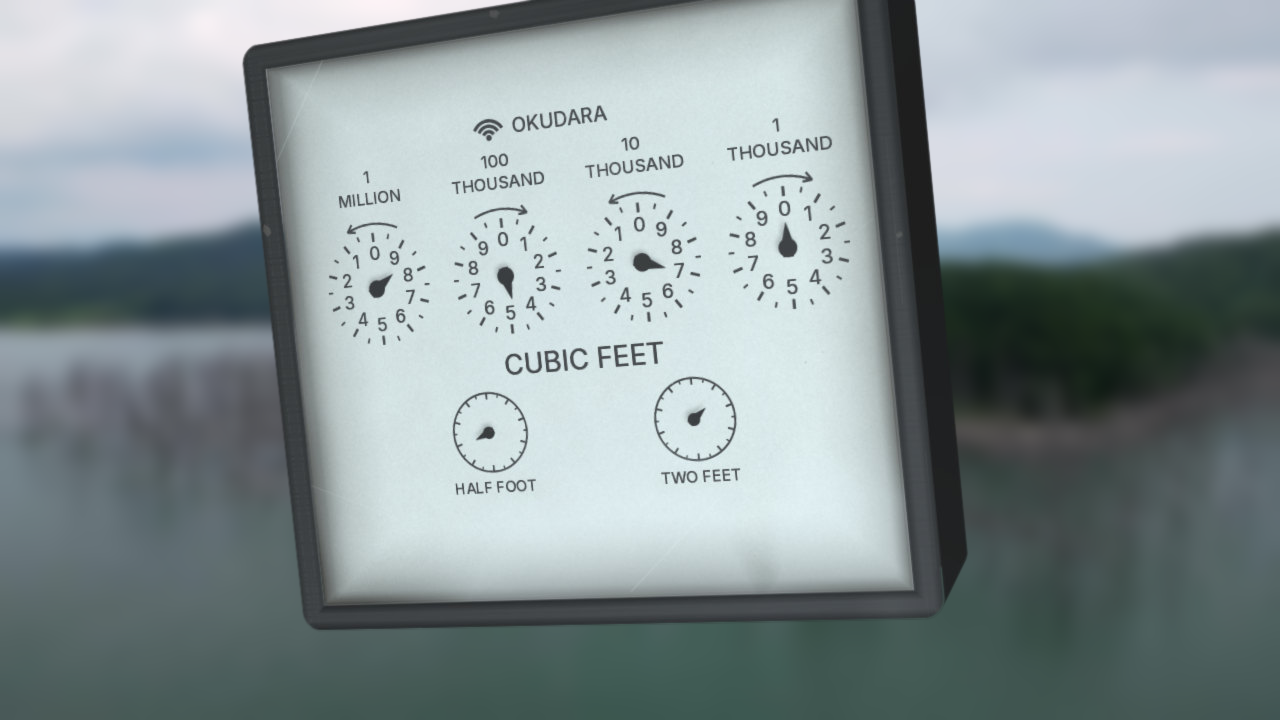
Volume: ft³ 847000
